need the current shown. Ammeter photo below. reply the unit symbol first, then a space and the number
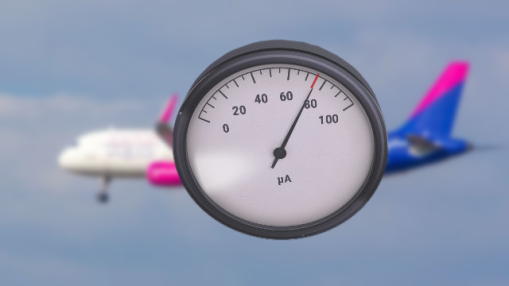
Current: µA 75
